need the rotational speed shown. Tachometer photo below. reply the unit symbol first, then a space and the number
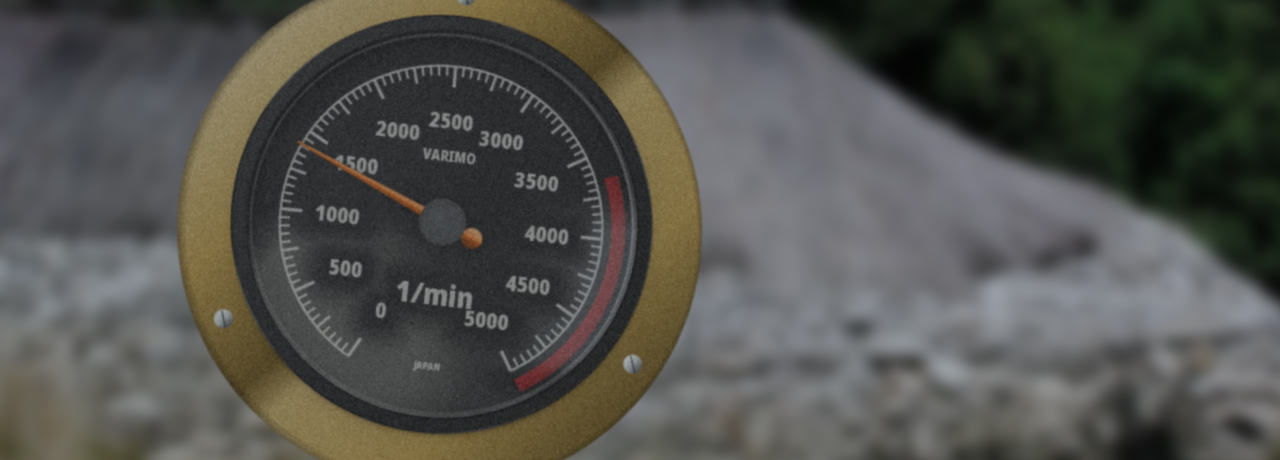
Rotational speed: rpm 1400
